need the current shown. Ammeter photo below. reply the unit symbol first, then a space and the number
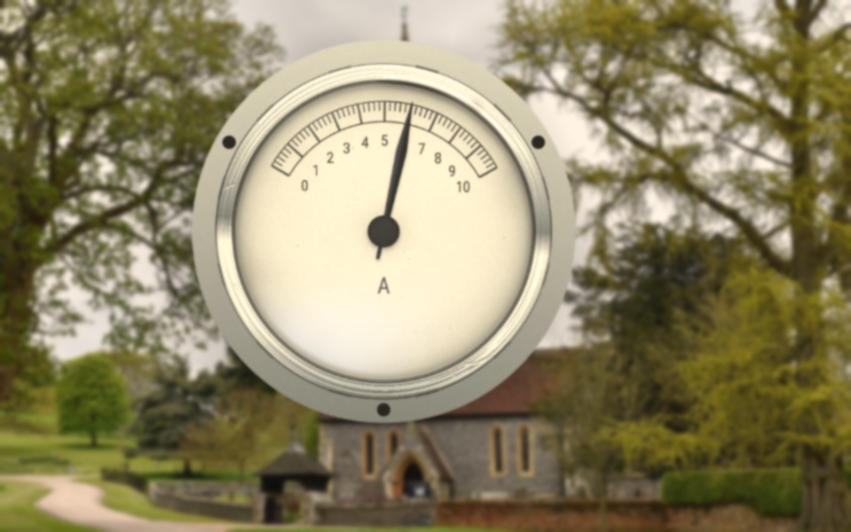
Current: A 6
